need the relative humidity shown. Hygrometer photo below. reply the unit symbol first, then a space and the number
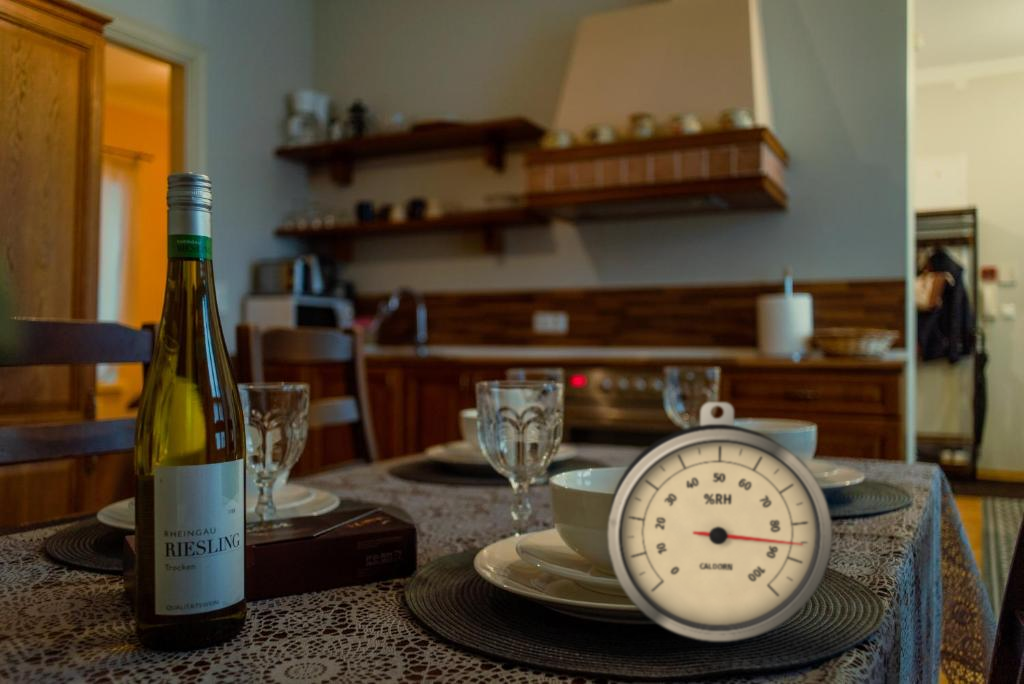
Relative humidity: % 85
